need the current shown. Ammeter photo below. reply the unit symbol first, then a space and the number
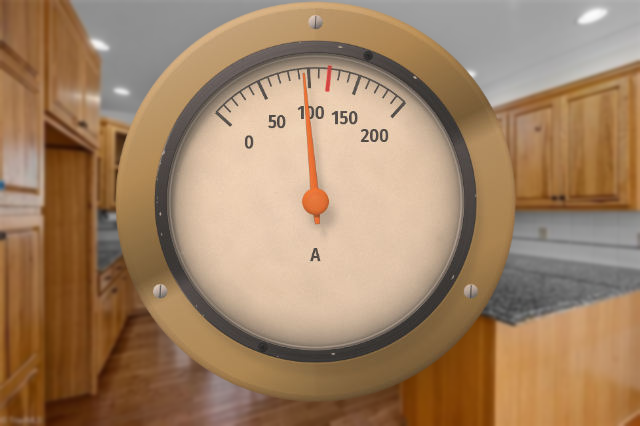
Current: A 95
